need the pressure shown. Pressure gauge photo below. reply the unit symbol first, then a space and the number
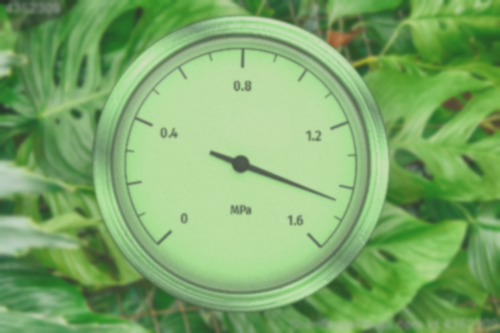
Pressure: MPa 1.45
